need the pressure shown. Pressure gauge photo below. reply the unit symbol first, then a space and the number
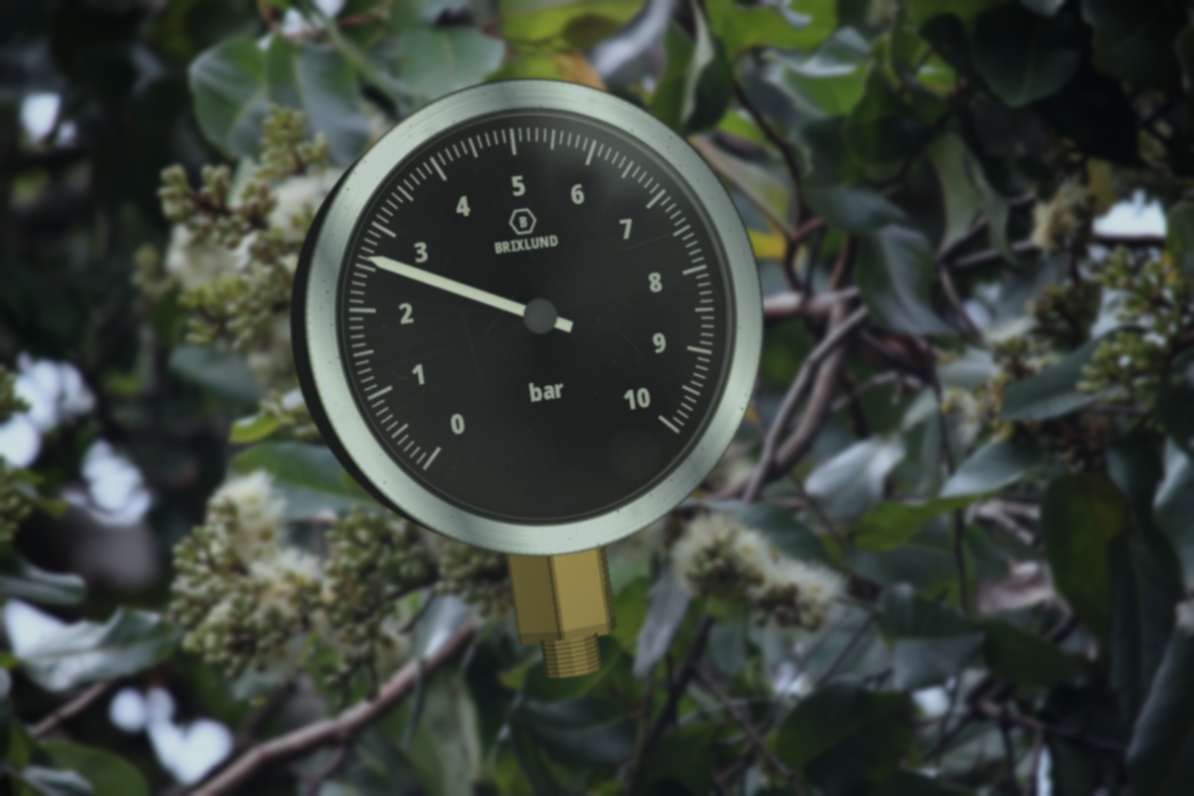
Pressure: bar 2.6
